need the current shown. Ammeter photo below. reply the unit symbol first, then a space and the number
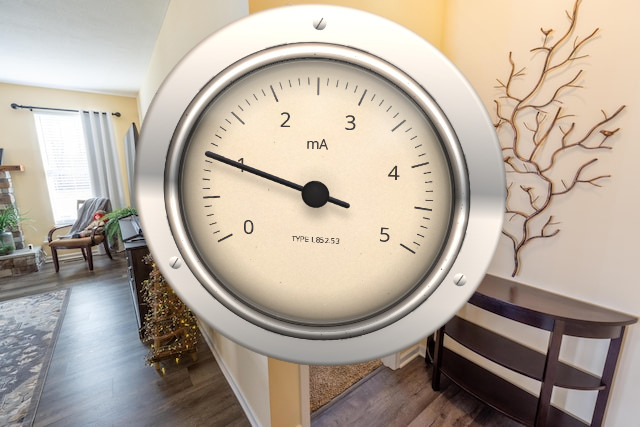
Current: mA 1
